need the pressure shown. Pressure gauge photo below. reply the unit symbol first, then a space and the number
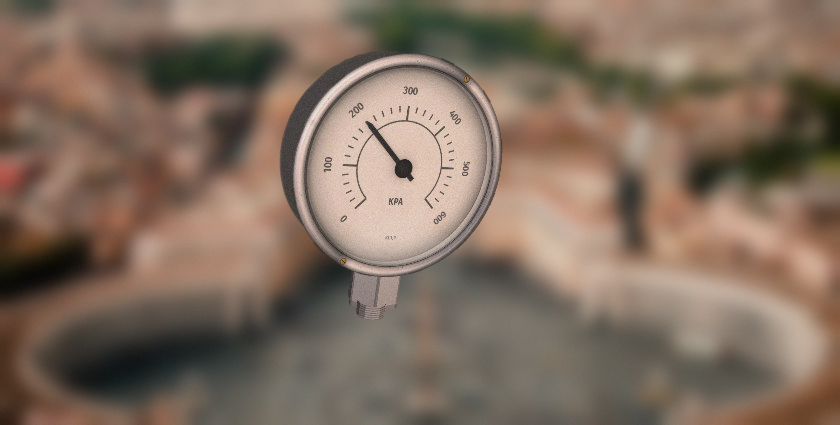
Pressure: kPa 200
